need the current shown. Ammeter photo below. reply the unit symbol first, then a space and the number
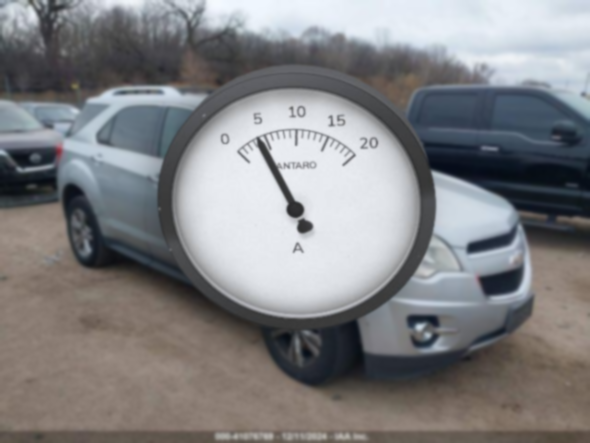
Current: A 4
